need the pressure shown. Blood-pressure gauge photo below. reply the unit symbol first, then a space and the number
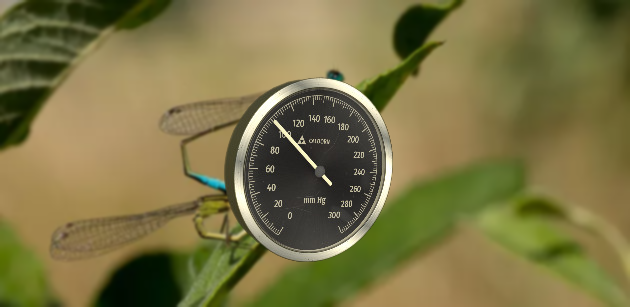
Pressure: mmHg 100
